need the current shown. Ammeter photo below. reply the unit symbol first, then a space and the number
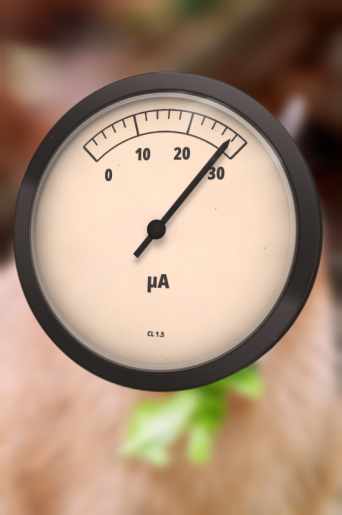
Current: µA 28
